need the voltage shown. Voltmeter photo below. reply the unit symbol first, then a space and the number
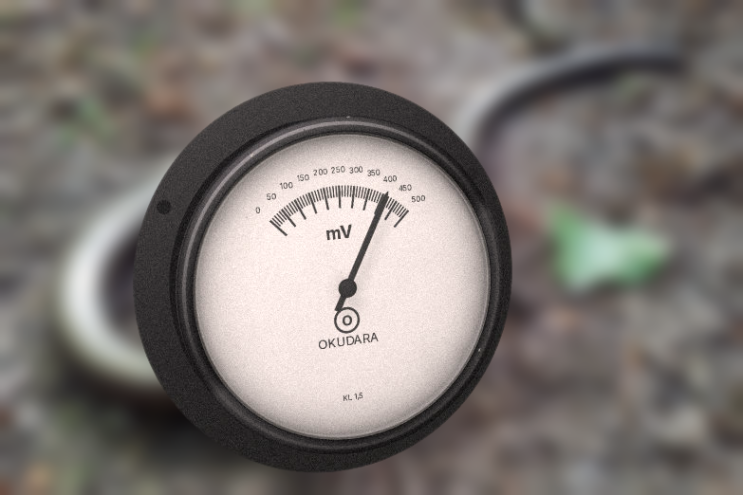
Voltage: mV 400
